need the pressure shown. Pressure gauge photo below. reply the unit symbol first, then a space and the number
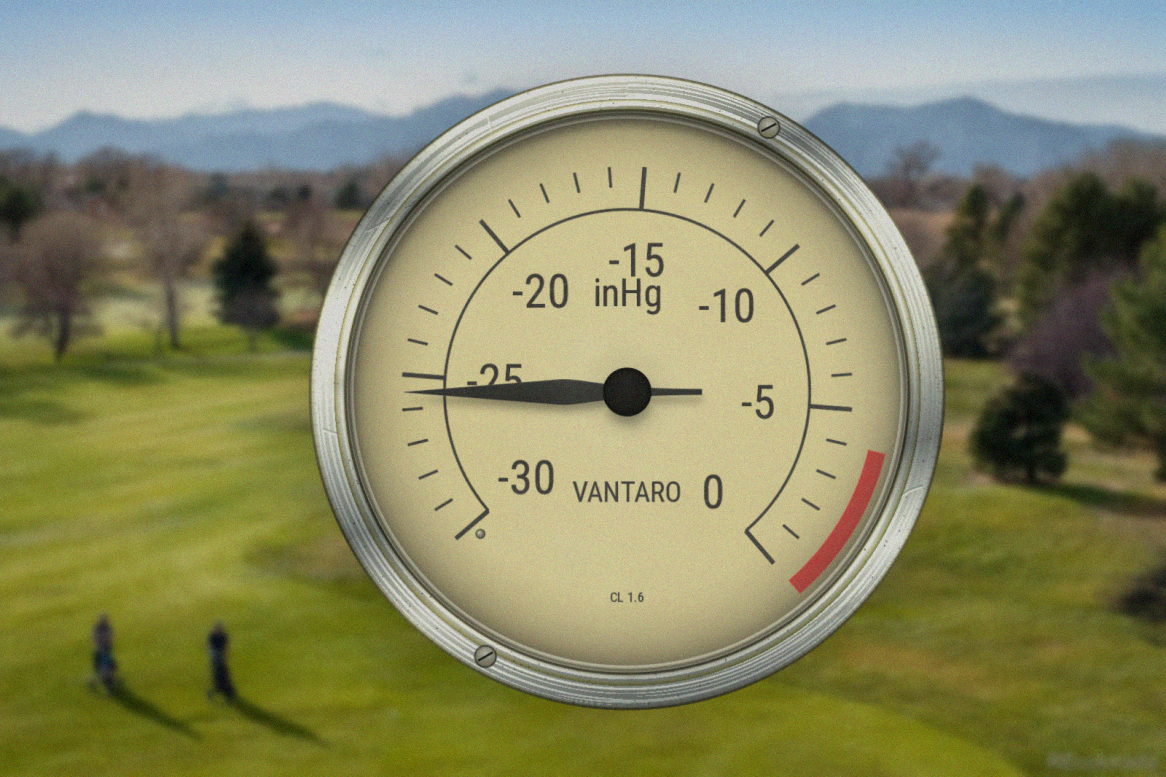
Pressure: inHg -25.5
